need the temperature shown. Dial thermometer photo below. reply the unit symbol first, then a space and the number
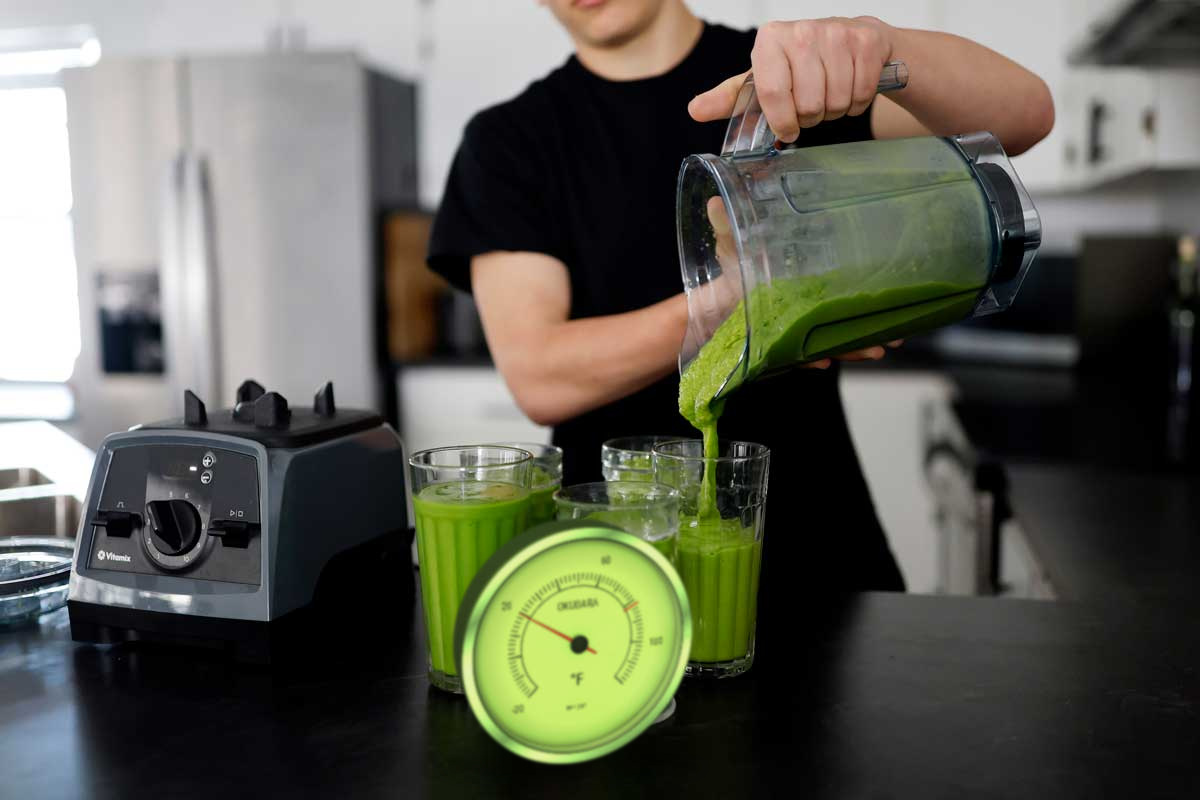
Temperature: °F 20
